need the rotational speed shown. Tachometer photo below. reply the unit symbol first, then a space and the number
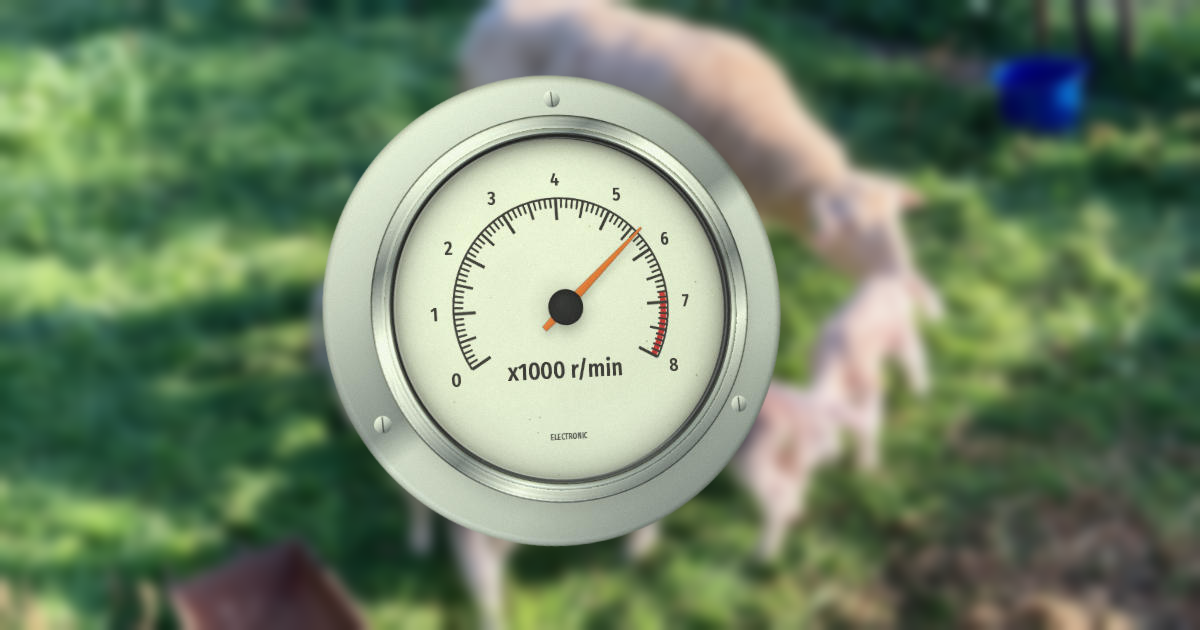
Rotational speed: rpm 5600
